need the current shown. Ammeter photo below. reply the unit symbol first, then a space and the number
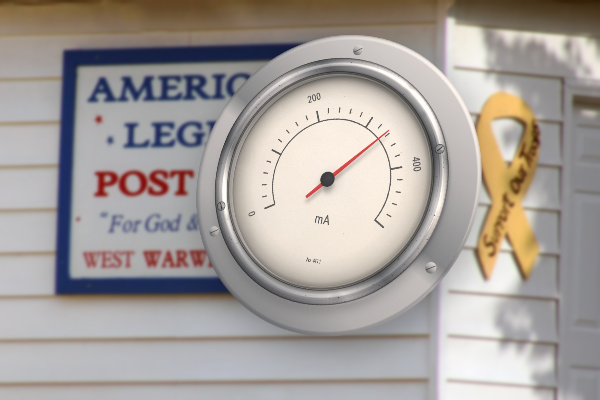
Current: mA 340
